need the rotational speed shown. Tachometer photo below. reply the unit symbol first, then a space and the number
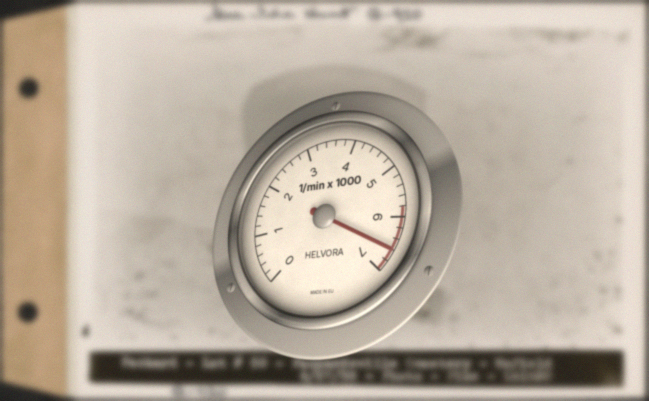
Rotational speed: rpm 6600
